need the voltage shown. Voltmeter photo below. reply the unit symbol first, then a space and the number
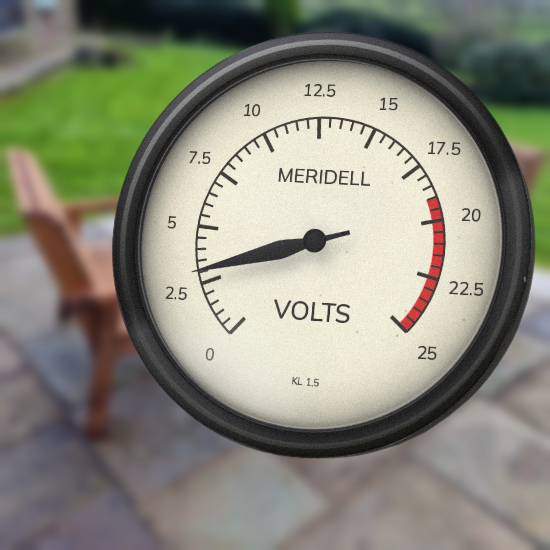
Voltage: V 3
